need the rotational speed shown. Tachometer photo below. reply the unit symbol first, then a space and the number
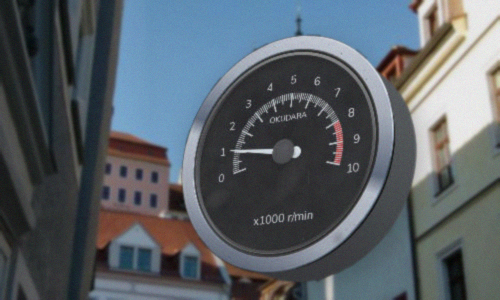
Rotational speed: rpm 1000
